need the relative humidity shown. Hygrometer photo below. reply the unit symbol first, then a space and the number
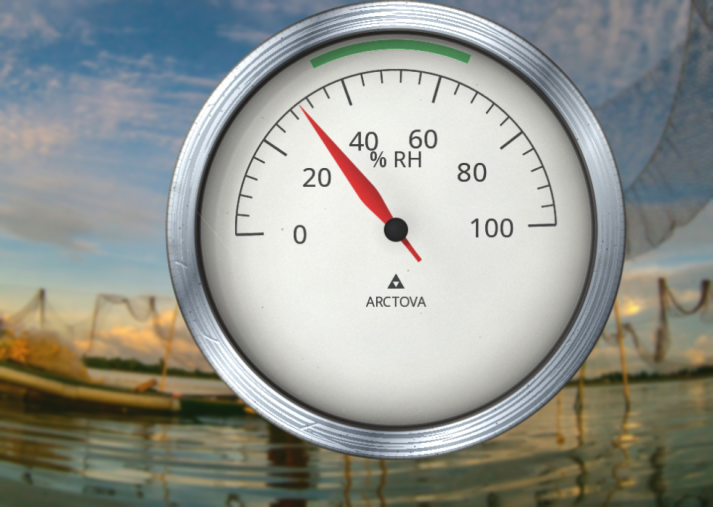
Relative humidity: % 30
